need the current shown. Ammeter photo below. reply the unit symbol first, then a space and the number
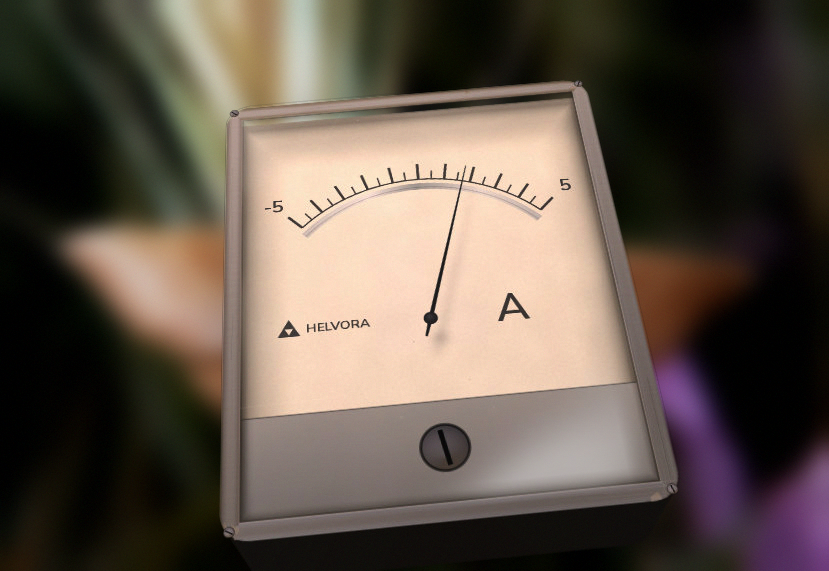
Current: A 1.75
